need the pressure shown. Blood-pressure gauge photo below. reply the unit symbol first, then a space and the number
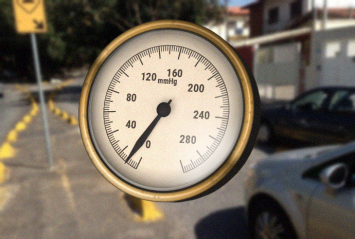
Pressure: mmHg 10
